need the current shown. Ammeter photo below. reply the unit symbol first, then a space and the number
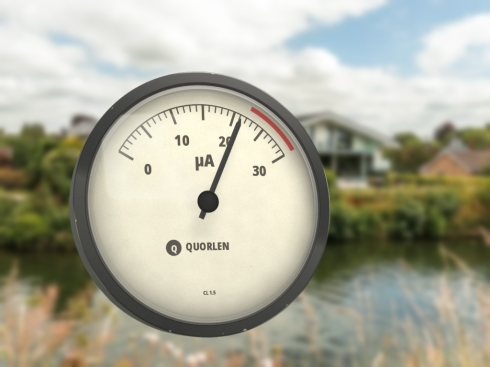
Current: µA 21
